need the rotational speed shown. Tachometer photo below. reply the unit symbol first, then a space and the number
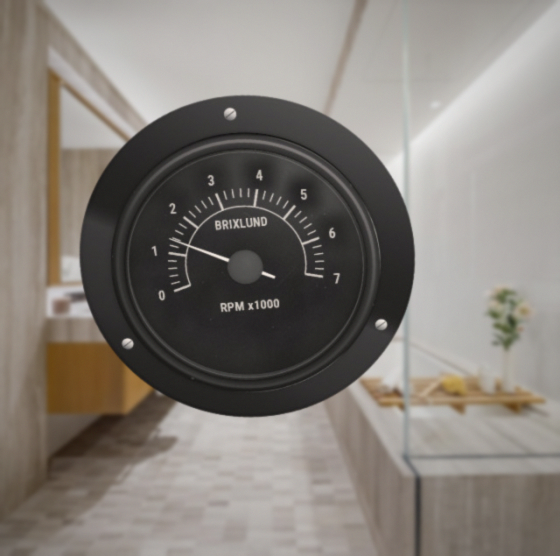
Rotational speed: rpm 1400
